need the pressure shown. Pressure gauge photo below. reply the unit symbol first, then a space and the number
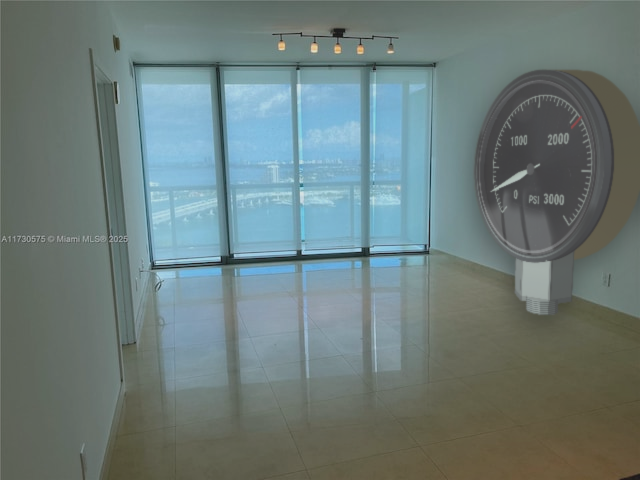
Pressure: psi 250
